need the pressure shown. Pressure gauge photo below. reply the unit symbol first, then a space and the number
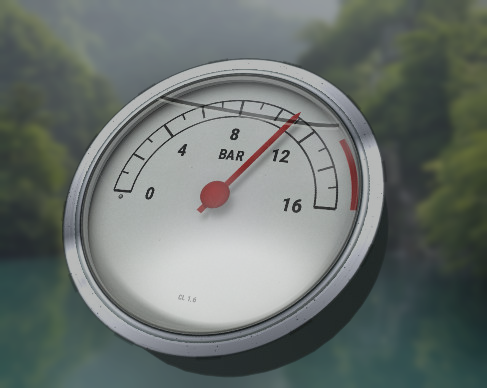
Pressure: bar 11
